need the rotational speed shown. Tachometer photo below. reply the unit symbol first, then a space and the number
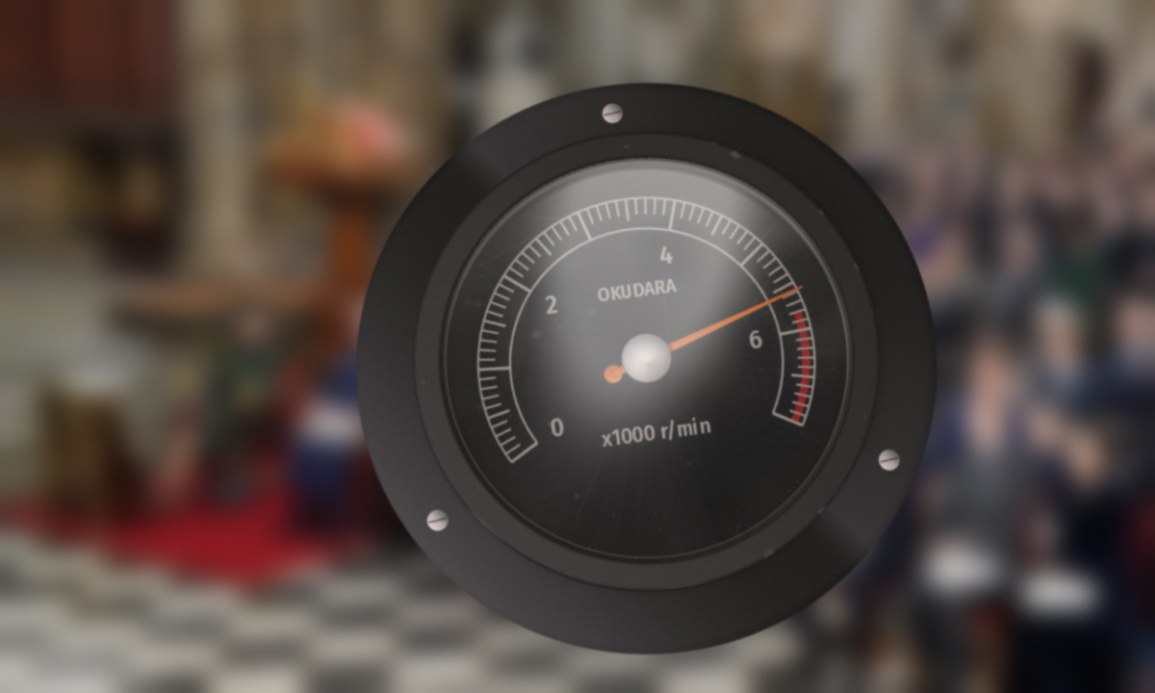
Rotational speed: rpm 5600
